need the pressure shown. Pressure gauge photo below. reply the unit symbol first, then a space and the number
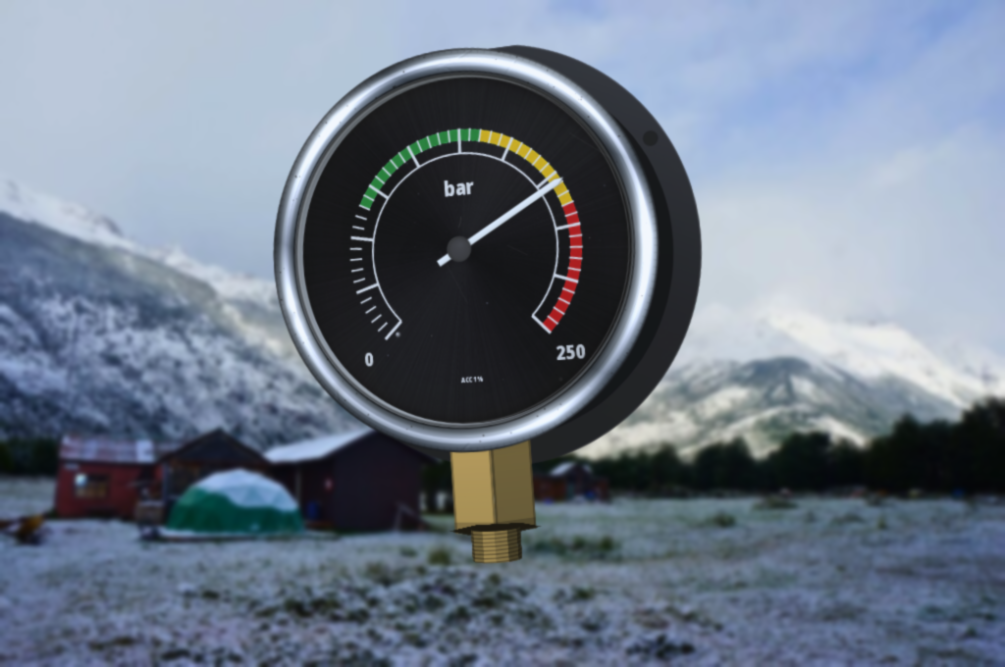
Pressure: bar 180
